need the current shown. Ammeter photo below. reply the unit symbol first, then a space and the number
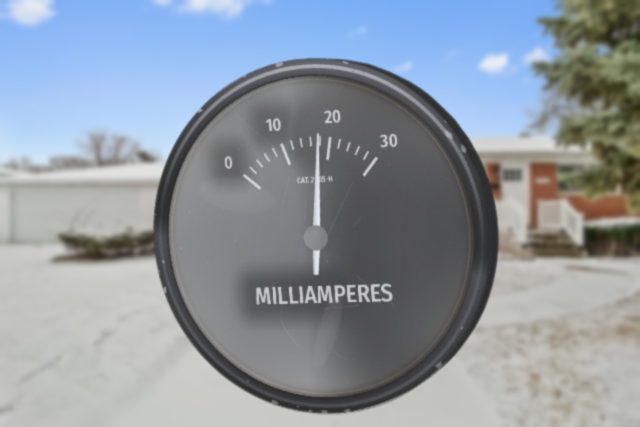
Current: mA 18
